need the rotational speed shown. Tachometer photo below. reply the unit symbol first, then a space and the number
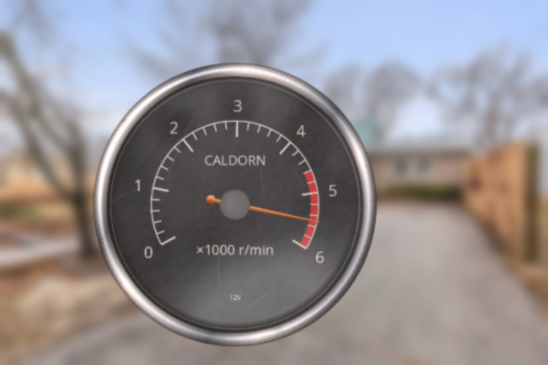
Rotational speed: rpm 5500
